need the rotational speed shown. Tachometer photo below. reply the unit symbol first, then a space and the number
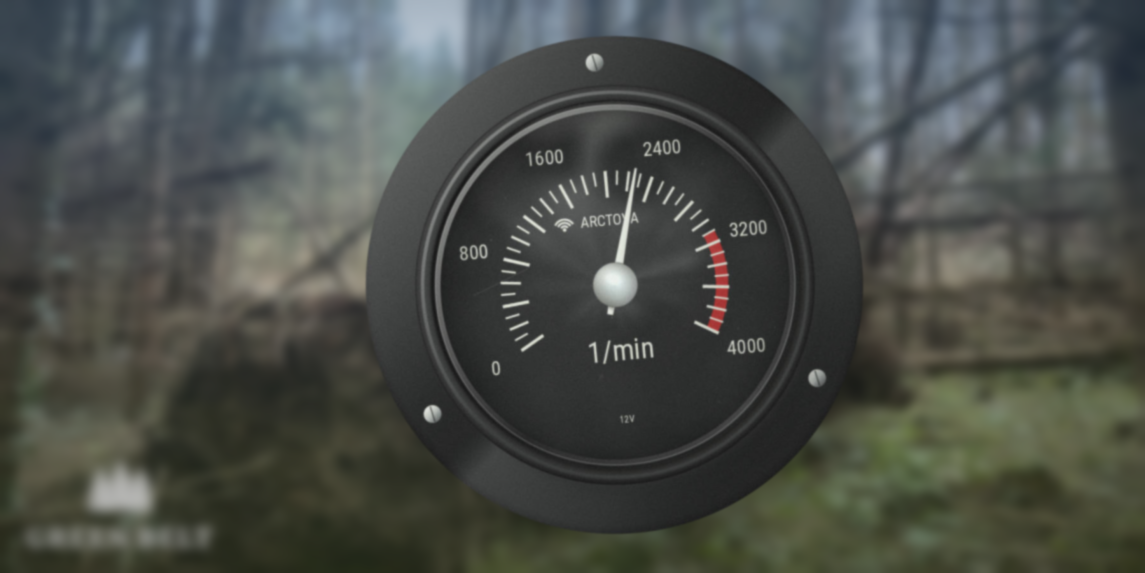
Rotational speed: rpm 2250
